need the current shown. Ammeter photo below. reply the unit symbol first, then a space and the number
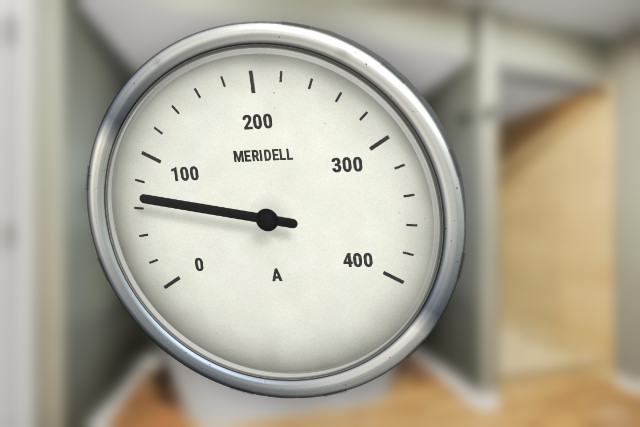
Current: A 70
